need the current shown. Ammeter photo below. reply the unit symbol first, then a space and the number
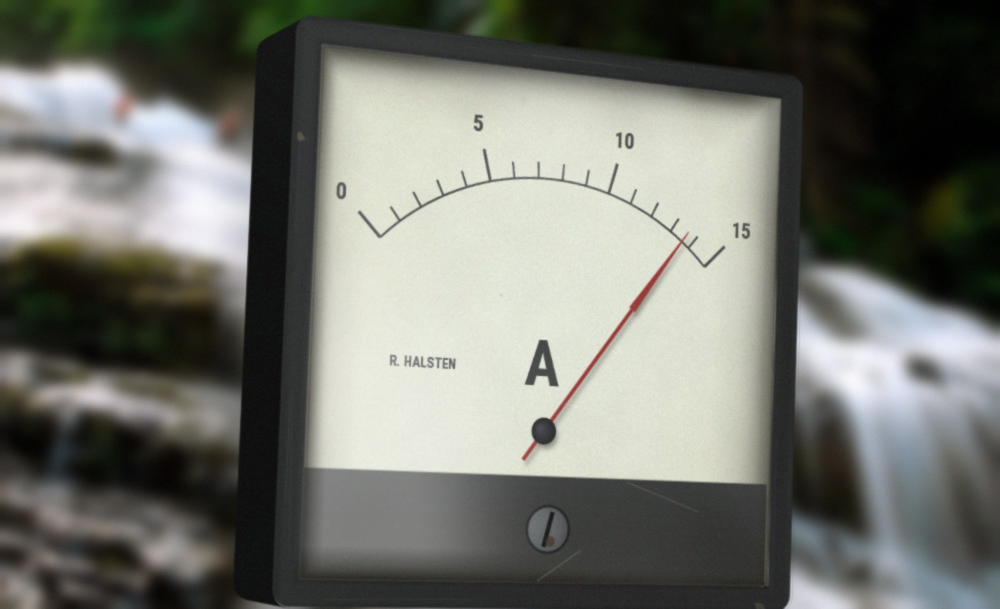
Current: A 13.5
